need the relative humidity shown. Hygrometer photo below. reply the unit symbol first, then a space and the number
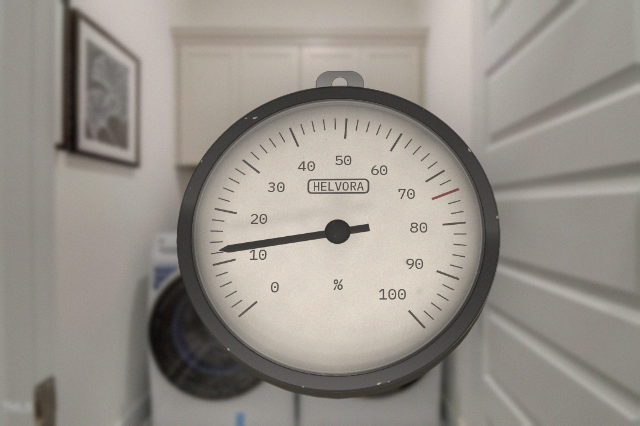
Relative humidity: % 12
